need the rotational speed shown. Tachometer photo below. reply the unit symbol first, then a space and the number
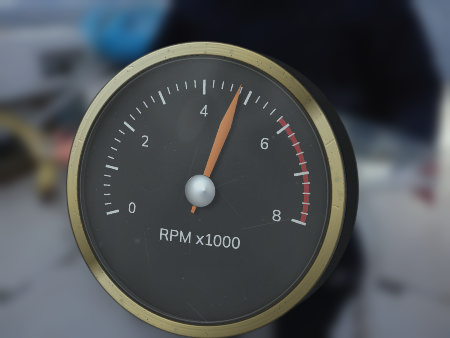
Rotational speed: rpm 4800
